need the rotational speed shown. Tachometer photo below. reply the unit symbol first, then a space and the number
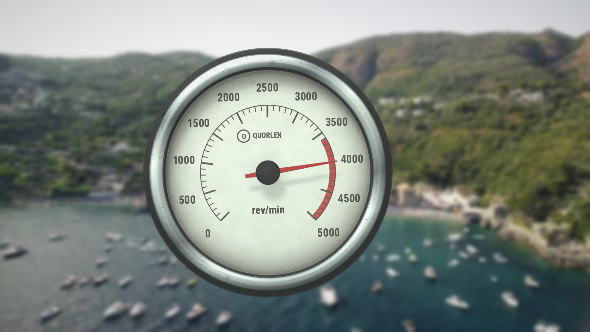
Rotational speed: rpm 4000
